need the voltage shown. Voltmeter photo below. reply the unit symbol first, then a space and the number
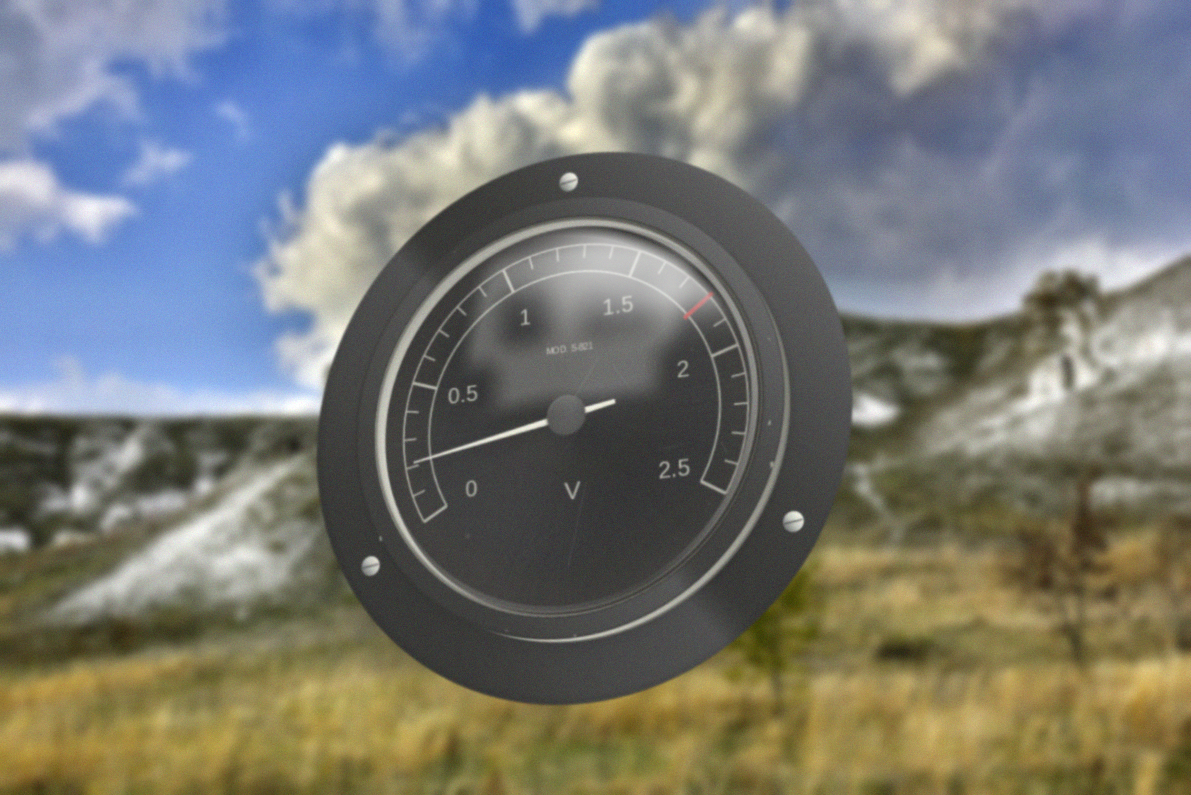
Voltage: V 0.2
